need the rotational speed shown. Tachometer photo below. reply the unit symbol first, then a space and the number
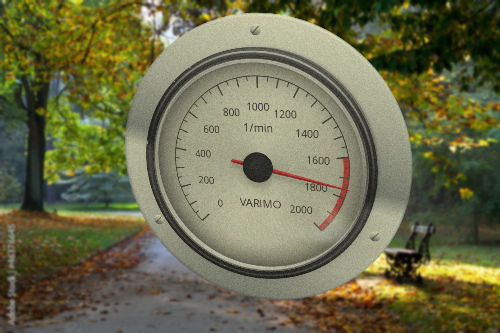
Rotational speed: rpm 1750
